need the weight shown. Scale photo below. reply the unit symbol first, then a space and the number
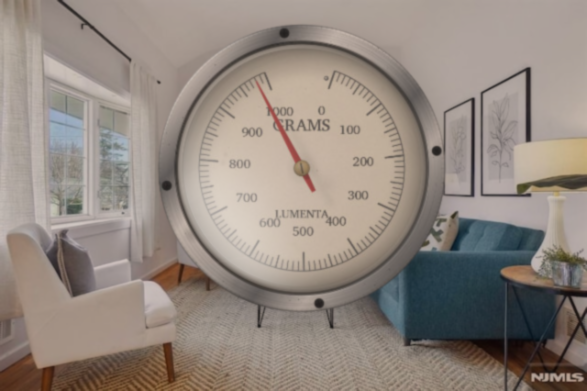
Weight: g 980
